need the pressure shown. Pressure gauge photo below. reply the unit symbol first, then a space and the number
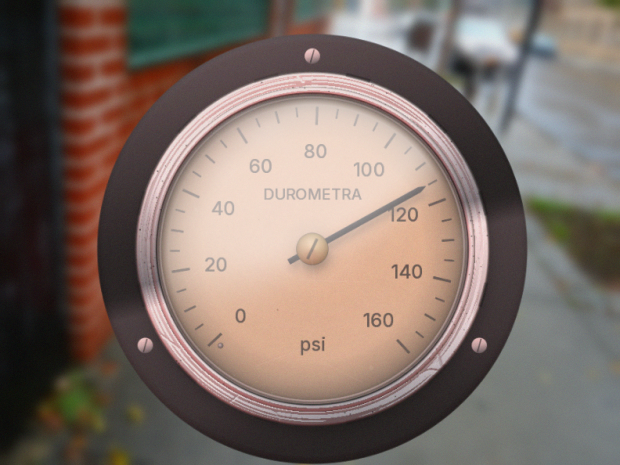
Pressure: psi 115
